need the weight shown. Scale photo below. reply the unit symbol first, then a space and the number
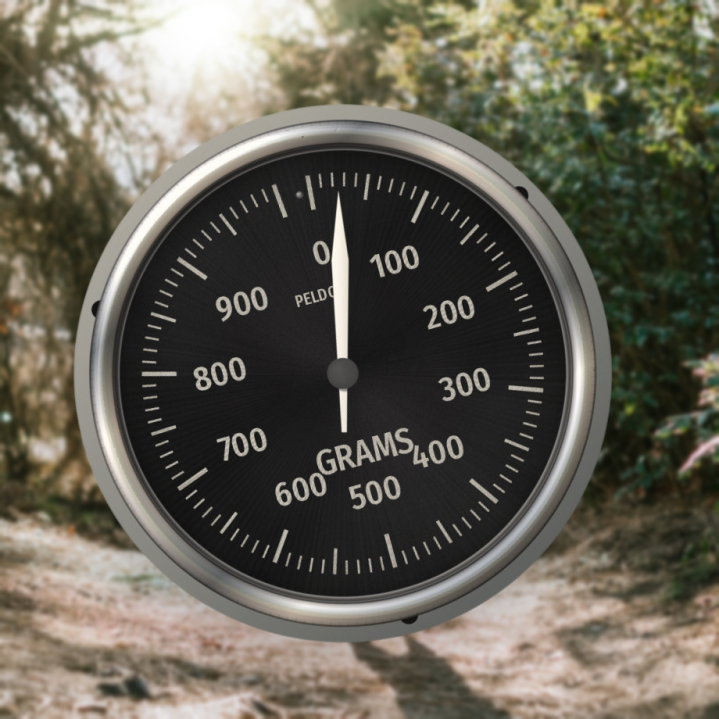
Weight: g 25
